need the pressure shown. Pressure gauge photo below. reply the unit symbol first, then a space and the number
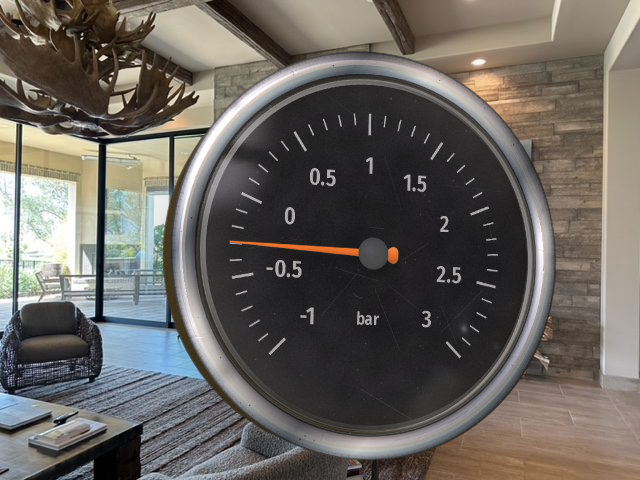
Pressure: bar -0.3
